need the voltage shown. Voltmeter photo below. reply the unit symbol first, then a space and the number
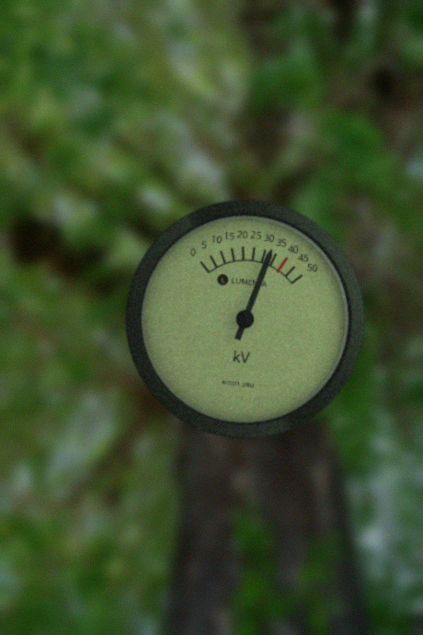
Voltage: kV 32.5
